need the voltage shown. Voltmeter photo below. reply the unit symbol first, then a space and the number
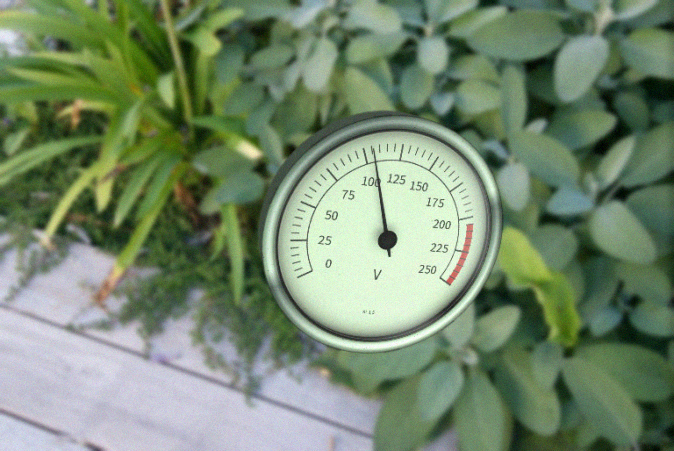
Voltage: V 105
